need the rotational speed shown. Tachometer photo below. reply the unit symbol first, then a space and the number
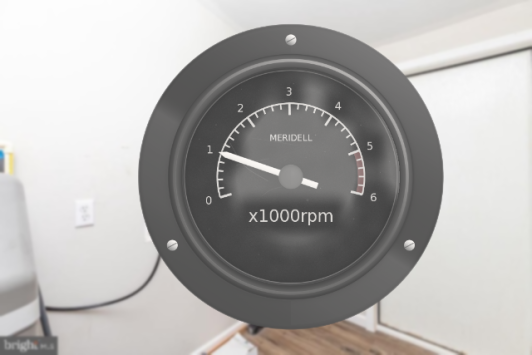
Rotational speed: rpm 1000
